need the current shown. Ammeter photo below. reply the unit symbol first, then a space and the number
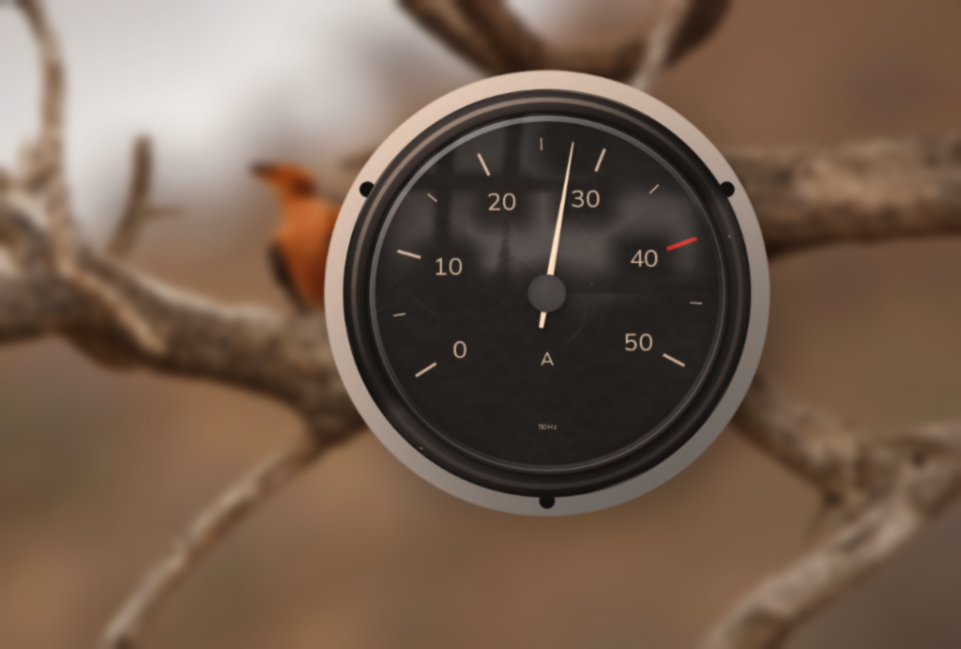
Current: A 27.5
